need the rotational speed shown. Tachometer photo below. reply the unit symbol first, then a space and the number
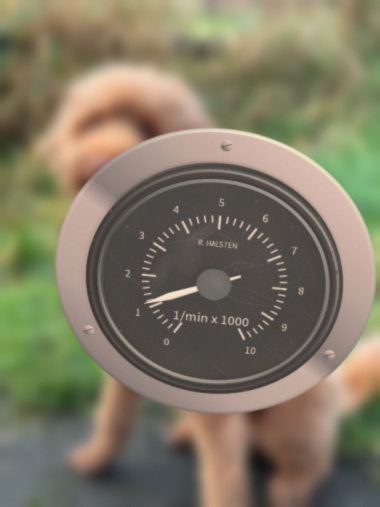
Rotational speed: rpm 1200
